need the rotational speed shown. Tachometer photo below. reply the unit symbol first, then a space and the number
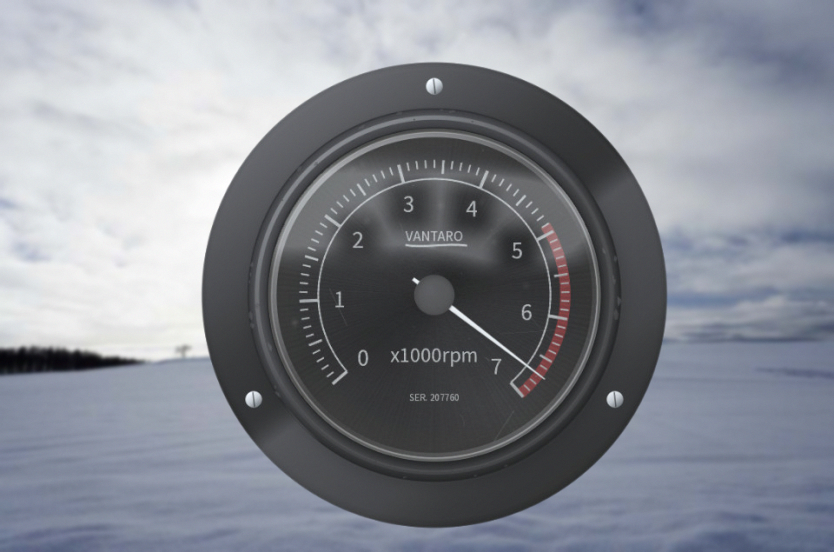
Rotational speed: rpm 6700
